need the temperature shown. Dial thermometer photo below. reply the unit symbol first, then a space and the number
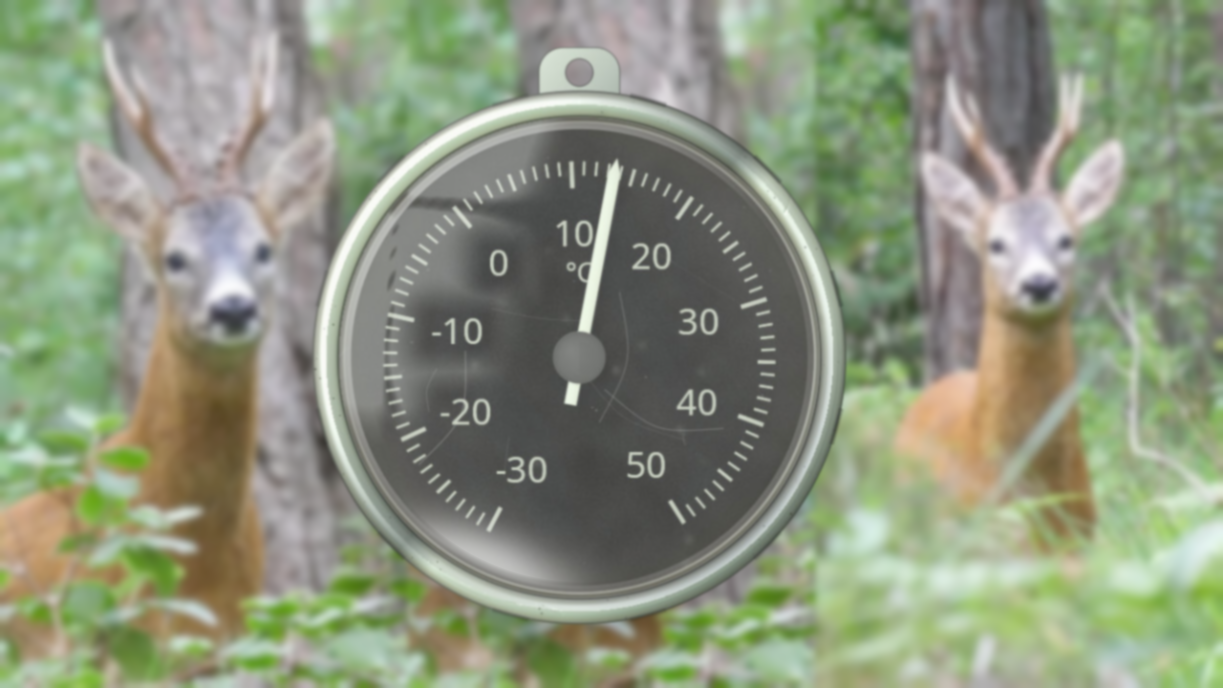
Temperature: °C 13.5
